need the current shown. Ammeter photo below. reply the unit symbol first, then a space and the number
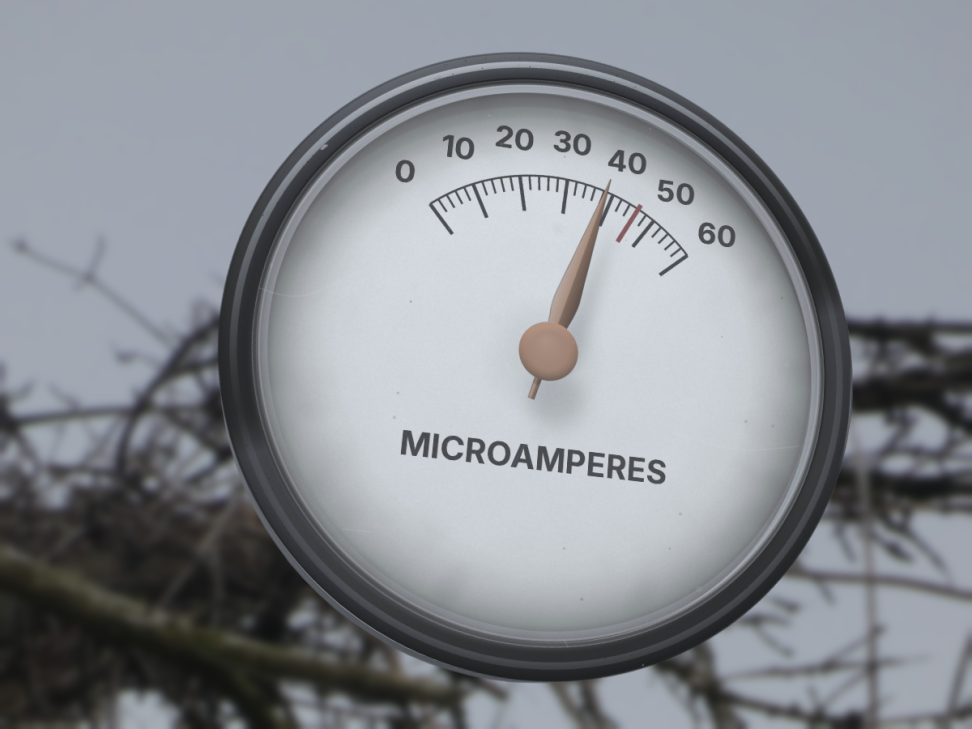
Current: µA 38
